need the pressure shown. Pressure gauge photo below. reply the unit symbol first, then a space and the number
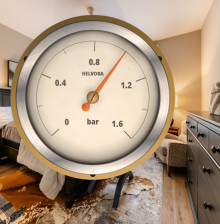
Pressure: bar 1
